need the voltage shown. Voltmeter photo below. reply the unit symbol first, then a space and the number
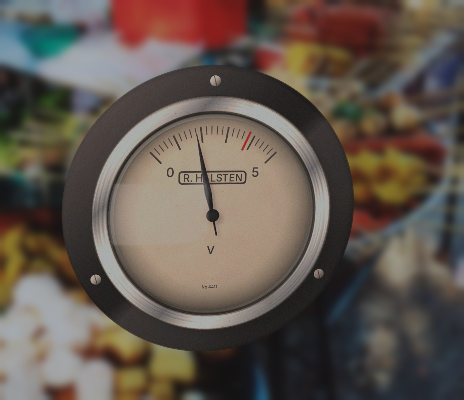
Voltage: V 1.8
